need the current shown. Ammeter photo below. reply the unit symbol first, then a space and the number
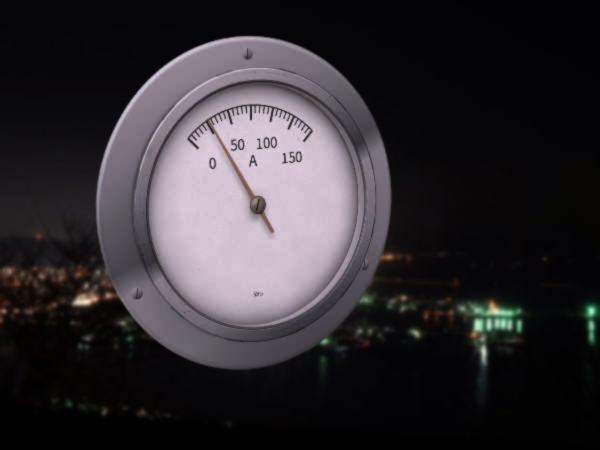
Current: A 25
